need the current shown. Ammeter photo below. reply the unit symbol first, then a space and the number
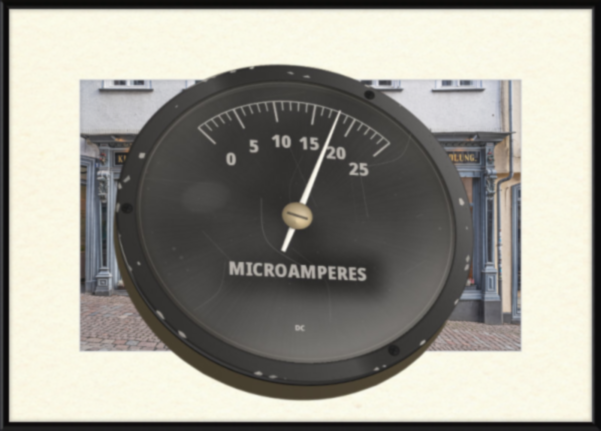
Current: µA 18
